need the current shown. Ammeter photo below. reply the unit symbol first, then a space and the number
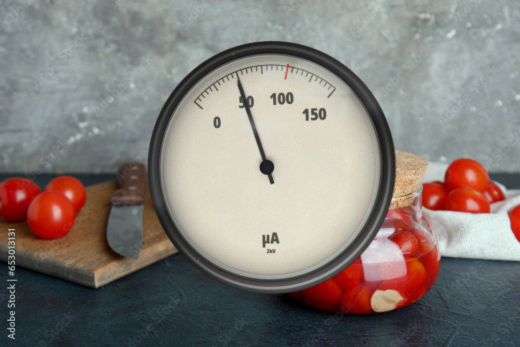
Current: µA 50
